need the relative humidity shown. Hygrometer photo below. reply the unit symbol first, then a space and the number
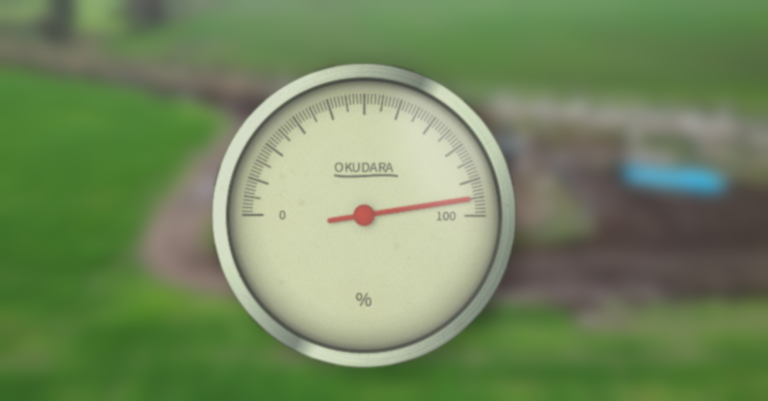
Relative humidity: % 95
